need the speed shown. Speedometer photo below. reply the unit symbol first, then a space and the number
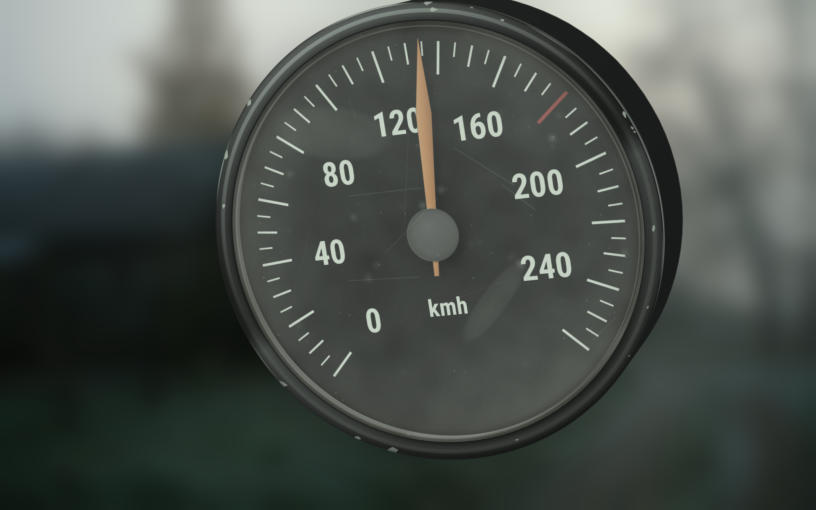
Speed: km/h 135
